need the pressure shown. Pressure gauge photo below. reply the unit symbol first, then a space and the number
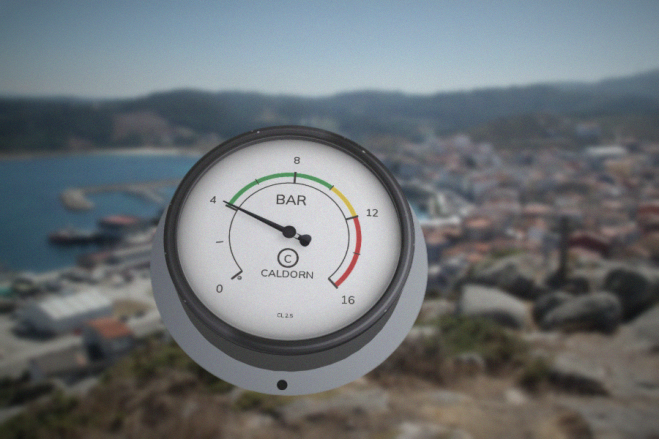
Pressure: bar 4
